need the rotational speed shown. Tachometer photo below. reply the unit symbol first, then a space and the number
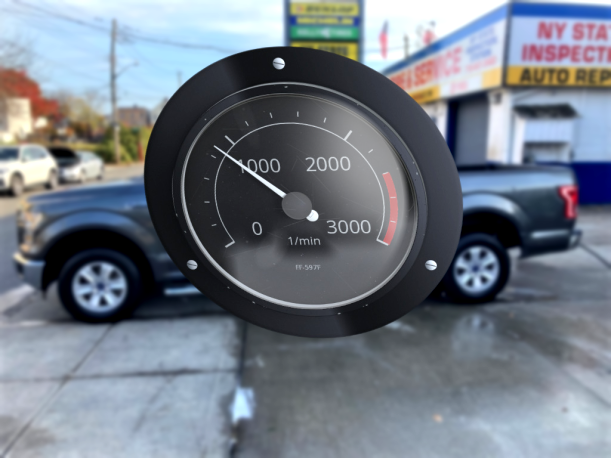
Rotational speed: rpm 900
